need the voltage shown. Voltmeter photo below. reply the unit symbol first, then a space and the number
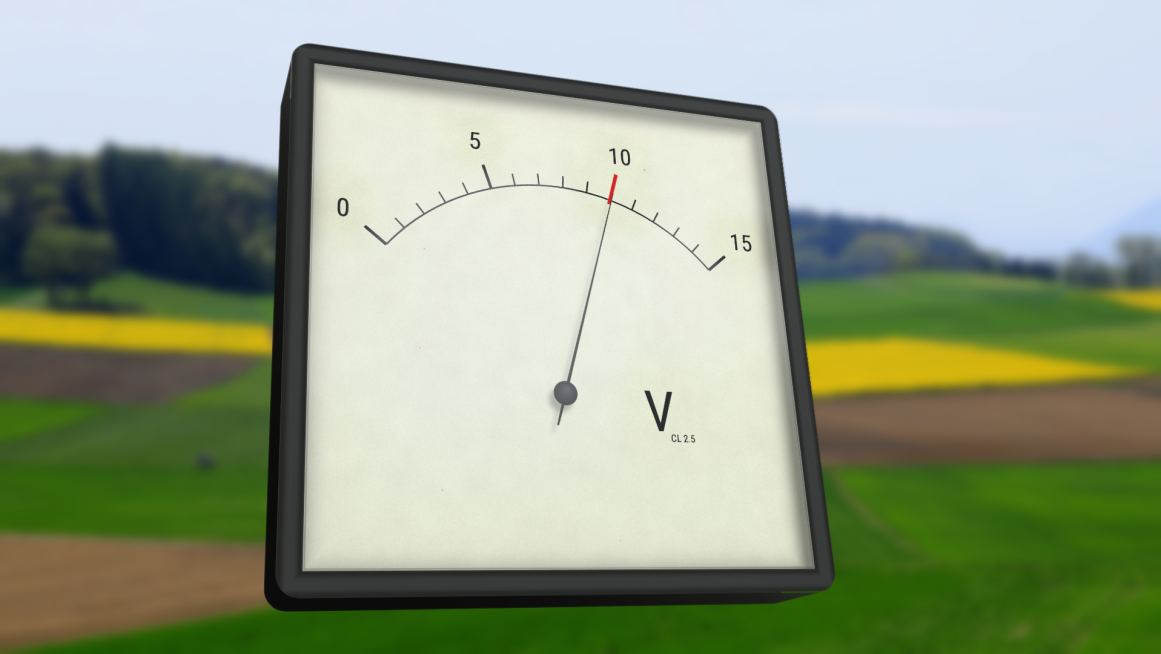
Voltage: V 10
